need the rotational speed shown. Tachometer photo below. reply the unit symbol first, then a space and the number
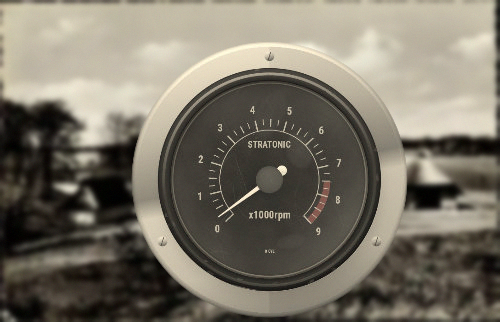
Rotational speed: rpm 250
